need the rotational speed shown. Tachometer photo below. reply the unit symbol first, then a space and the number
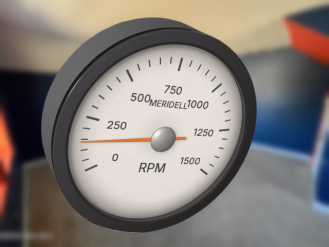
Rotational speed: rpm 150
